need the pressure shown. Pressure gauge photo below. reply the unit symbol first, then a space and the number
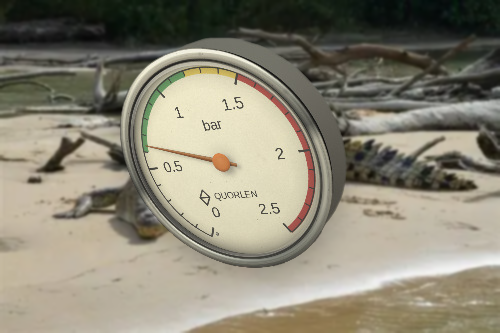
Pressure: bar 0.65
